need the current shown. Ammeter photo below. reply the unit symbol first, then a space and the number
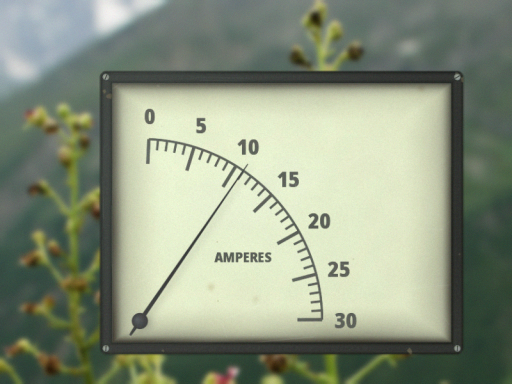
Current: A 11
